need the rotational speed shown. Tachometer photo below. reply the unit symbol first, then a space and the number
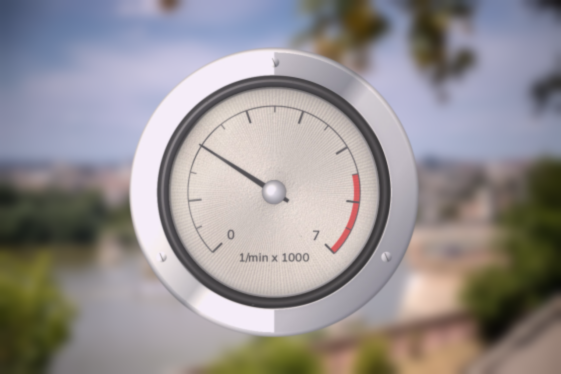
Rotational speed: rpm 2000
